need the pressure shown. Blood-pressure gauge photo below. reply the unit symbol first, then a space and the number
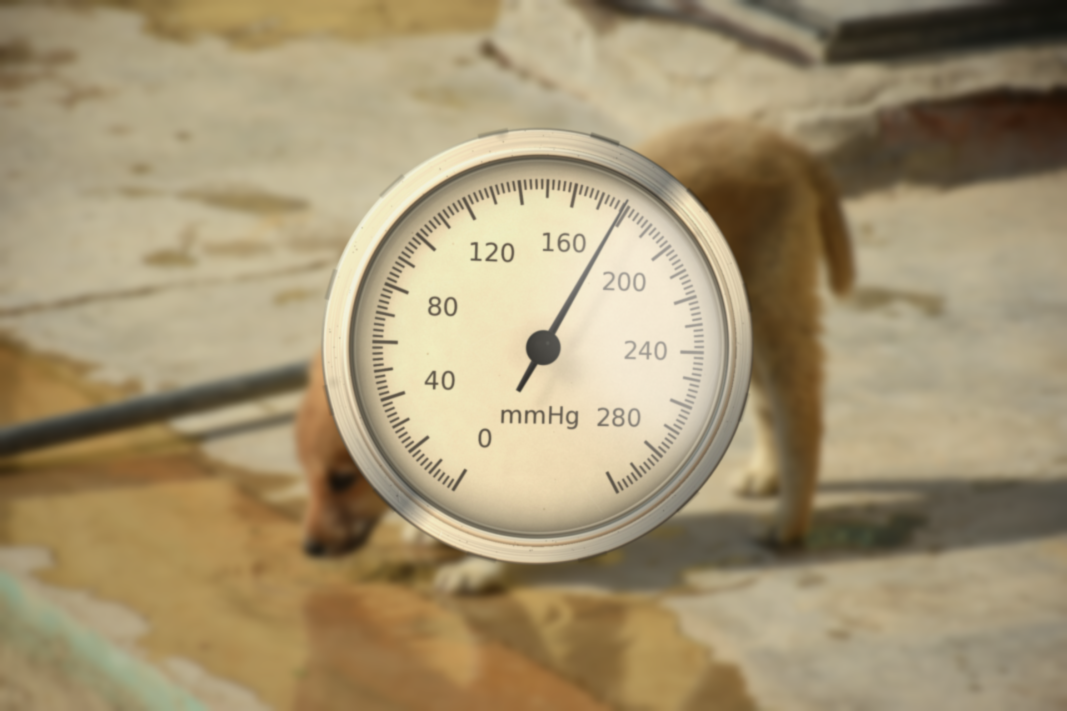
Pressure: mmHg 178
